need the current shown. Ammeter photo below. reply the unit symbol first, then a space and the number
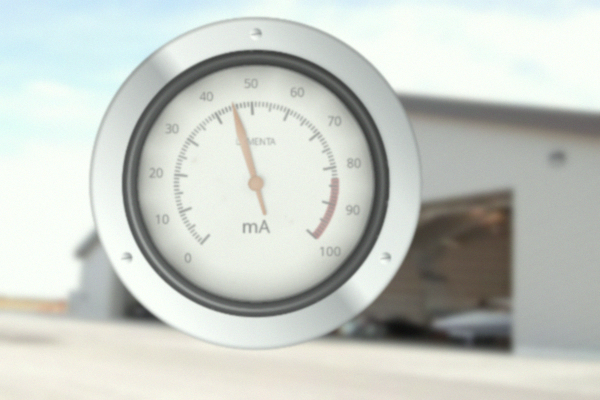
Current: mA 45
